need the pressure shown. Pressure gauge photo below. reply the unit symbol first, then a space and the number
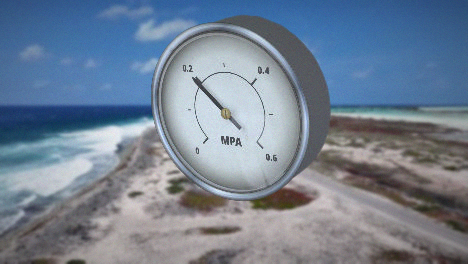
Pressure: MPa 0.2
